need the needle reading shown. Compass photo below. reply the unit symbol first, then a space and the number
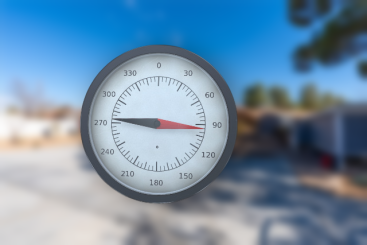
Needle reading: ° 95
